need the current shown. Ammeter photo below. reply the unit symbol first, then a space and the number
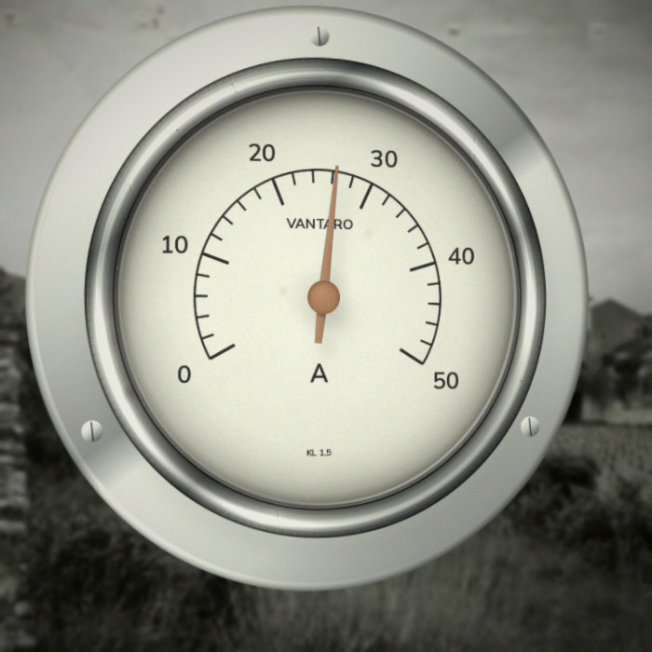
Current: A 26
